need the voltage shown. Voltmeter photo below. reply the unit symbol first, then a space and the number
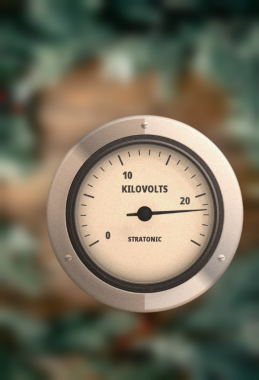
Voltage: kV 21.5
